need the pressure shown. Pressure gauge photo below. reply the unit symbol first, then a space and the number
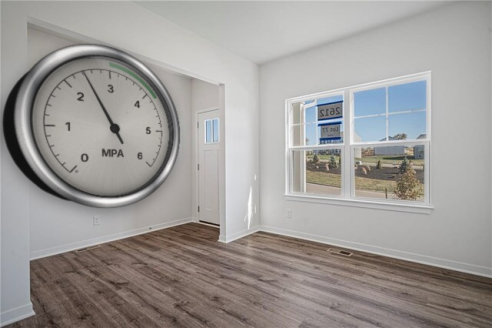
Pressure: MPa 2.4
